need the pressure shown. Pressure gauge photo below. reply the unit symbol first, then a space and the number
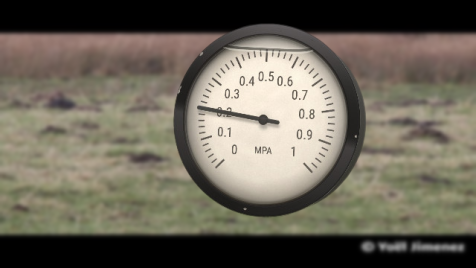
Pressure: MPa 0.2
